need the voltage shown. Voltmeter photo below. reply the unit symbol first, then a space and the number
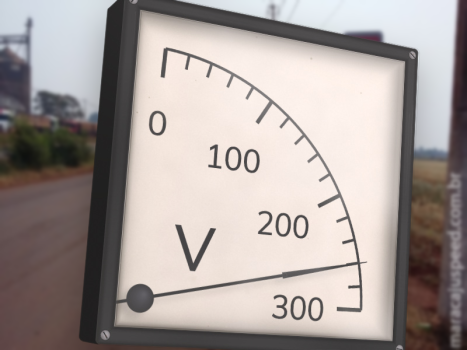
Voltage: V 260
